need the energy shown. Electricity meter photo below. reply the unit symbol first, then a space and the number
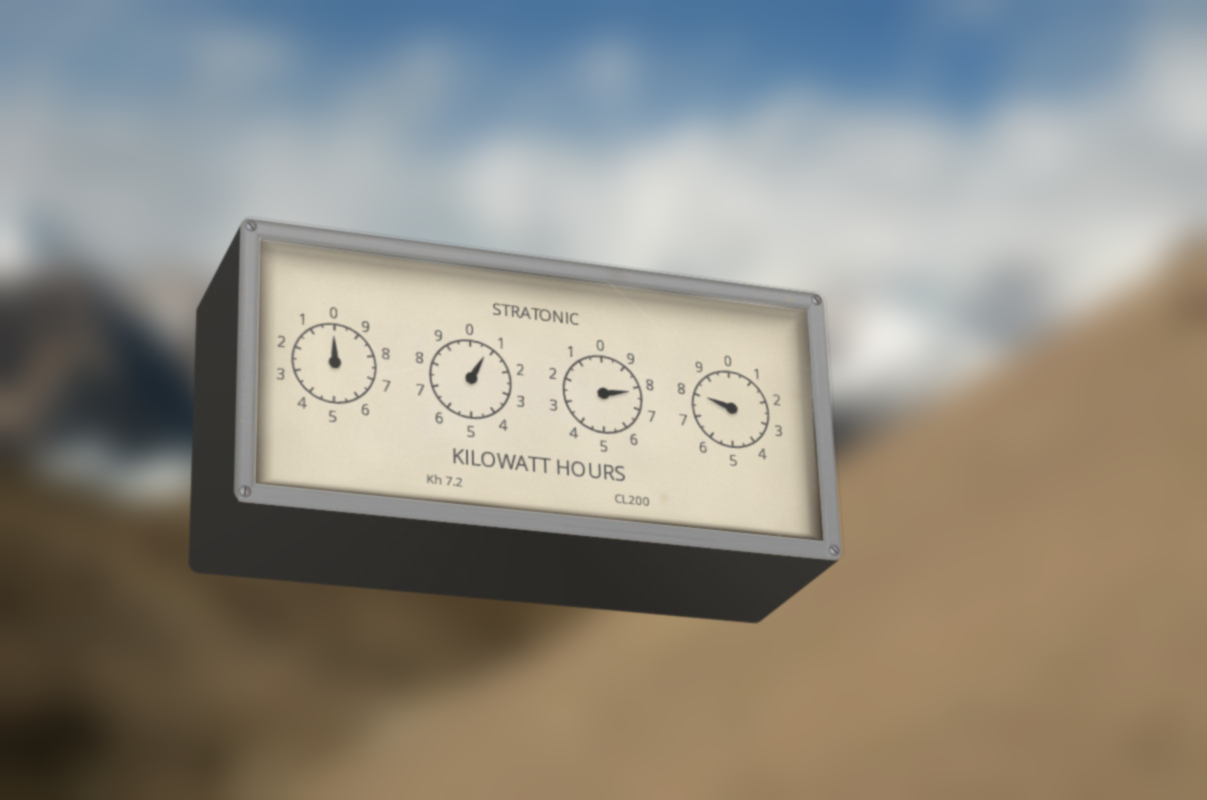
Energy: kWh 78
